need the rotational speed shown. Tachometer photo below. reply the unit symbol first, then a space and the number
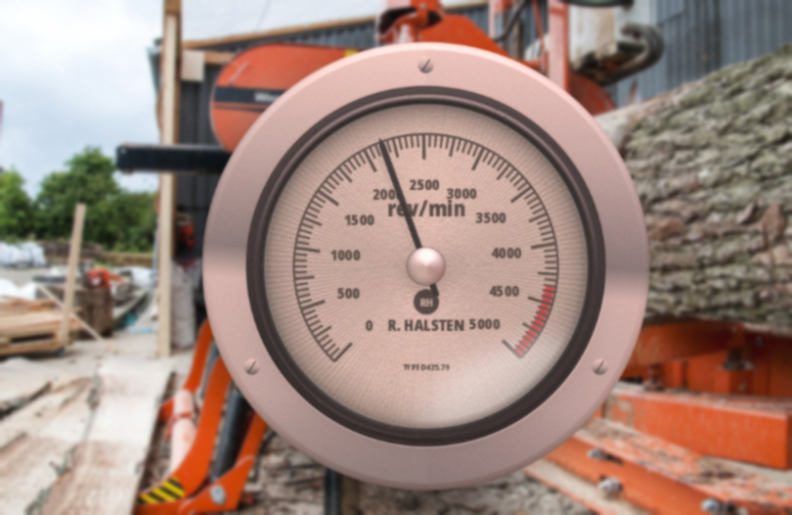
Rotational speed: rpm 2150
